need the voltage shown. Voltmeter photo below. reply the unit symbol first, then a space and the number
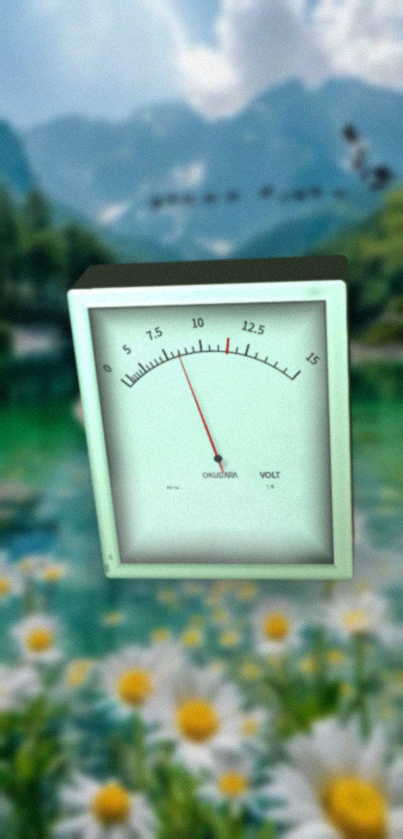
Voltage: V 8.5
